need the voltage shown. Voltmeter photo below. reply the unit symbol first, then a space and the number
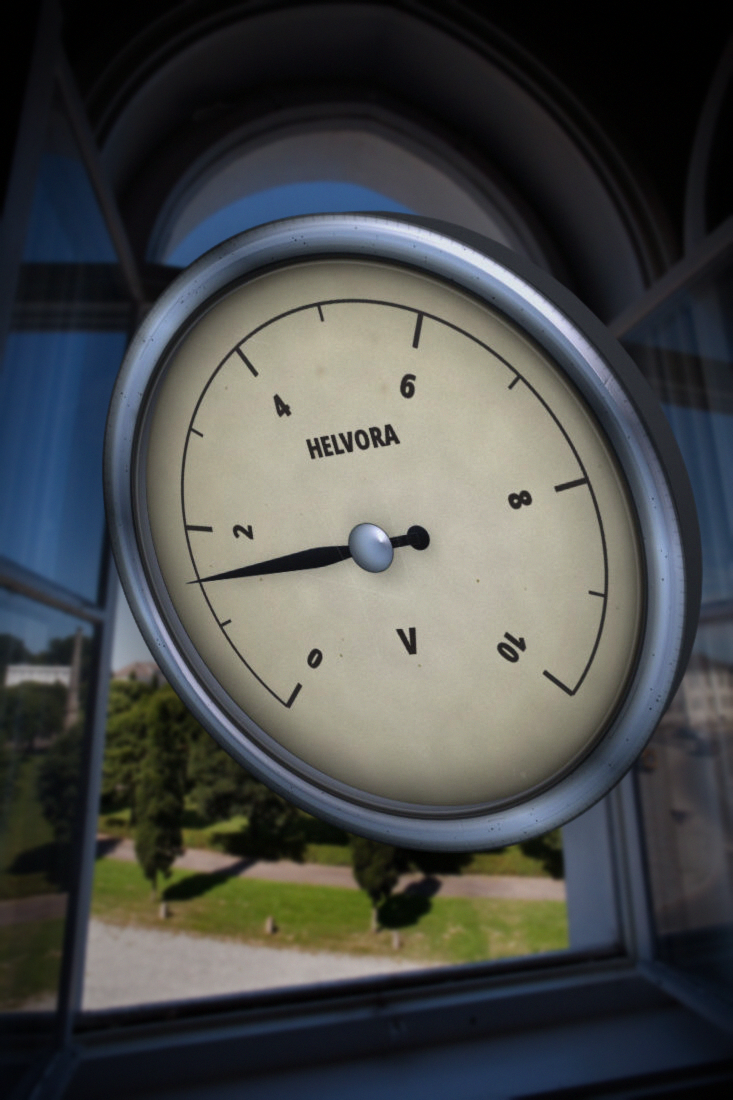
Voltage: V 1.5
